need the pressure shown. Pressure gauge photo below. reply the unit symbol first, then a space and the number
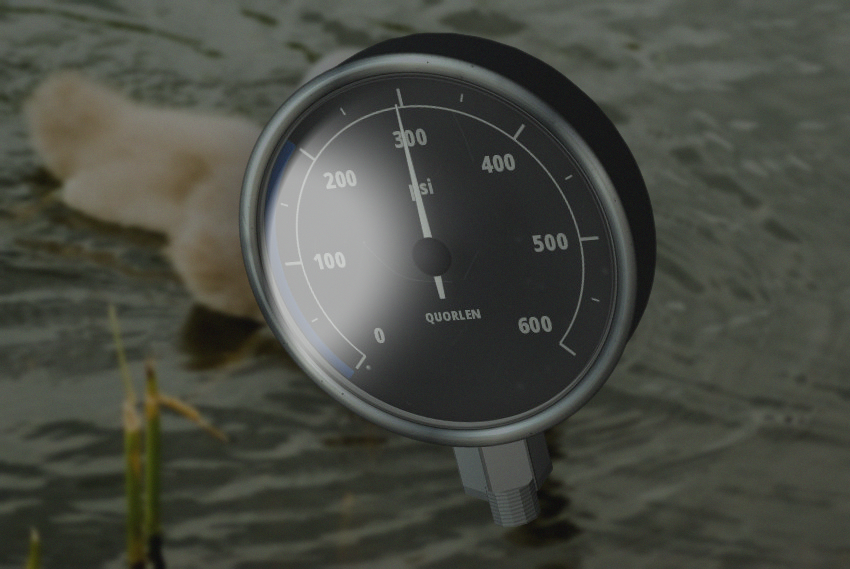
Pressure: psi 300
